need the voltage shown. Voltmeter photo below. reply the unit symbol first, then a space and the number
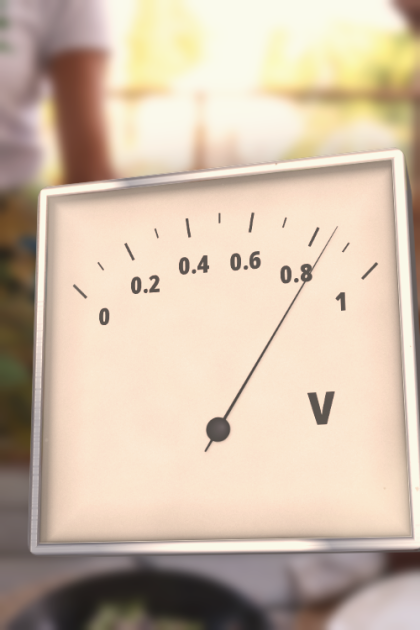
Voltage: V 0.85
